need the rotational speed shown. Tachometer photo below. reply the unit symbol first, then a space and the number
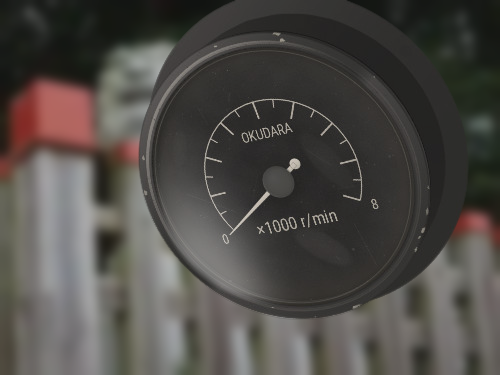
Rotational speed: rpm 0
